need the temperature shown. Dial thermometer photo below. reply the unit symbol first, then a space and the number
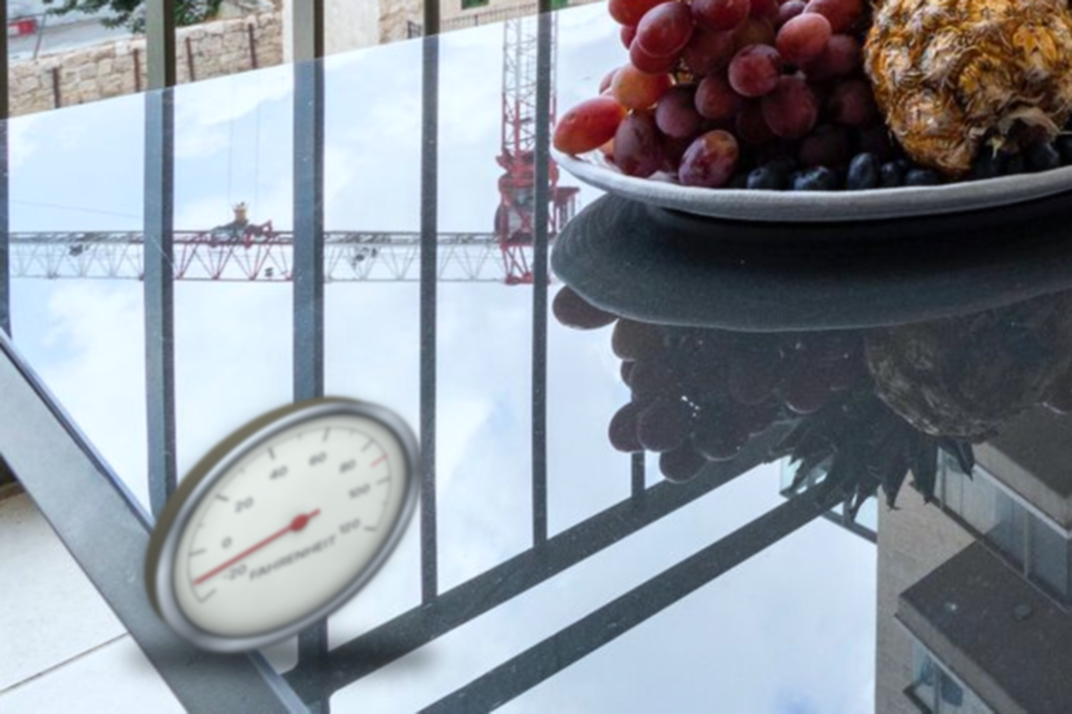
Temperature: °F -10
